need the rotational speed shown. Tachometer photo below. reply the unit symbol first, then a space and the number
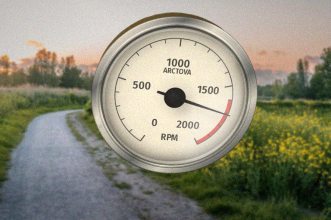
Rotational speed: rpm 1700
